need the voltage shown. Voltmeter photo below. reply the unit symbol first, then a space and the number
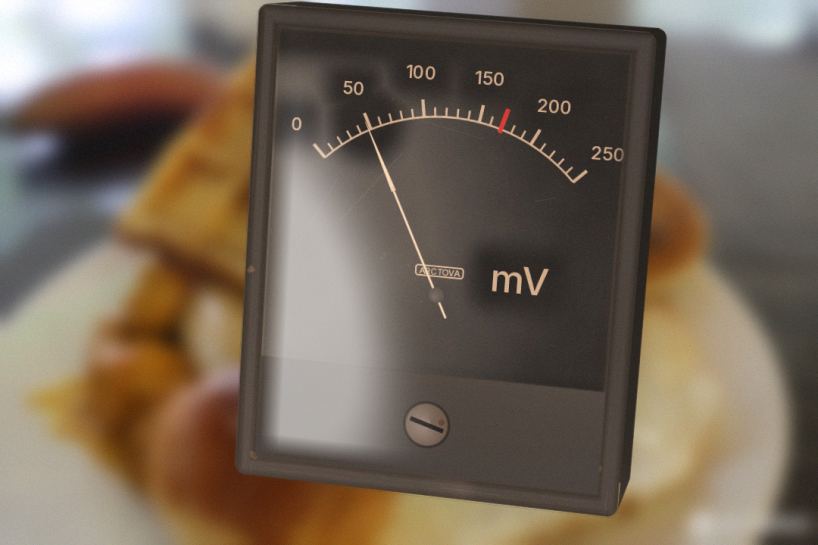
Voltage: mV 50
